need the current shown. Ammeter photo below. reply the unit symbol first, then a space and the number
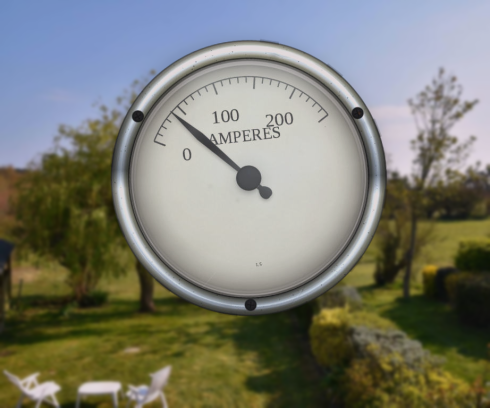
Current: A 40
